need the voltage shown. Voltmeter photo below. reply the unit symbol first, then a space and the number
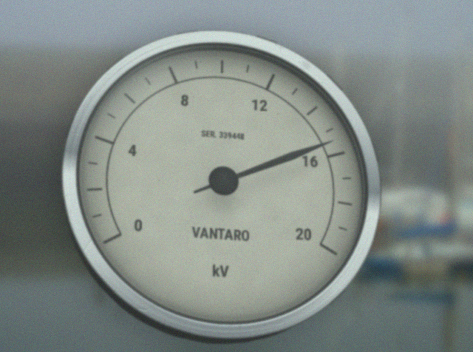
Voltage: kV 15.5
